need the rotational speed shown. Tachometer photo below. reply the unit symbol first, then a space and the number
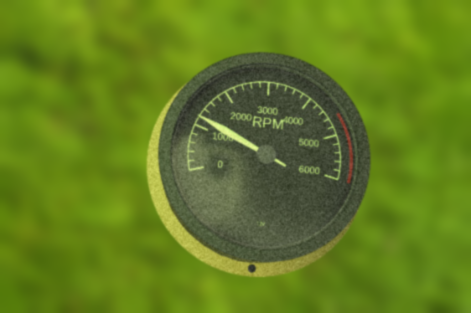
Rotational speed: rpm 1200
